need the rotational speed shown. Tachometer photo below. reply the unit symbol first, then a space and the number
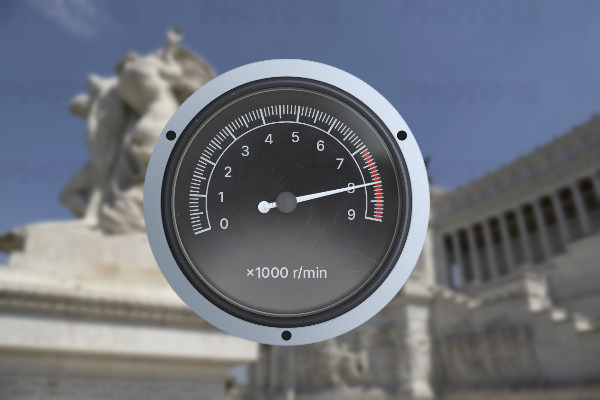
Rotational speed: rpm 8000
